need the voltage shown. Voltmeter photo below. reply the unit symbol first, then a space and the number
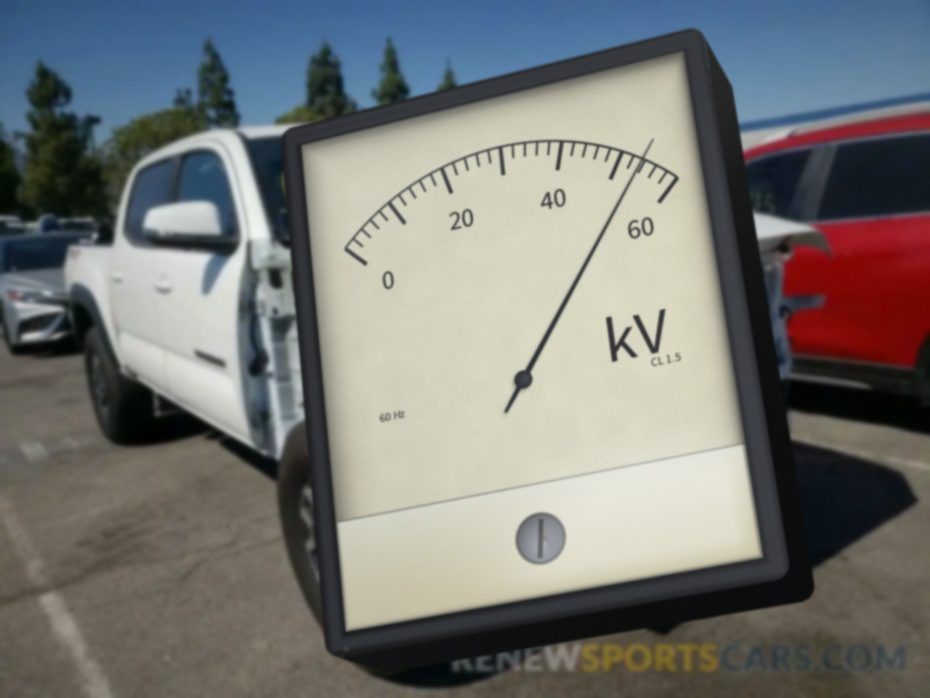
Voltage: kV 54
